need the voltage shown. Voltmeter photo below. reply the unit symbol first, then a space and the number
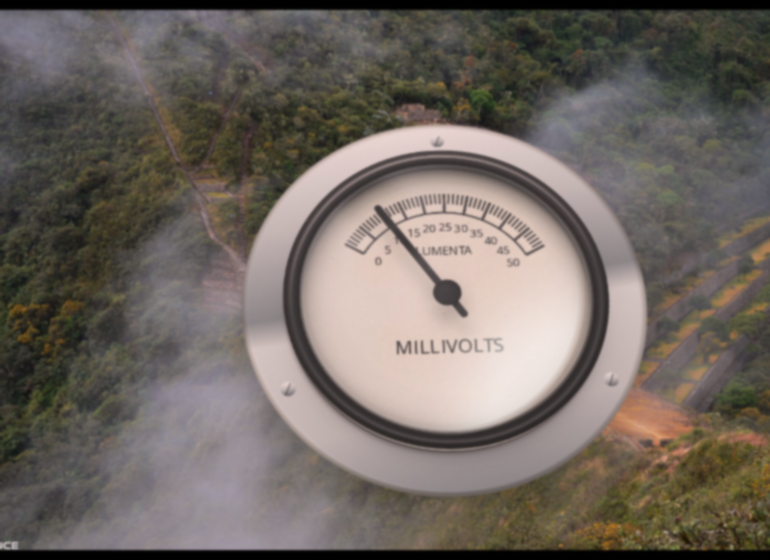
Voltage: mV 10
